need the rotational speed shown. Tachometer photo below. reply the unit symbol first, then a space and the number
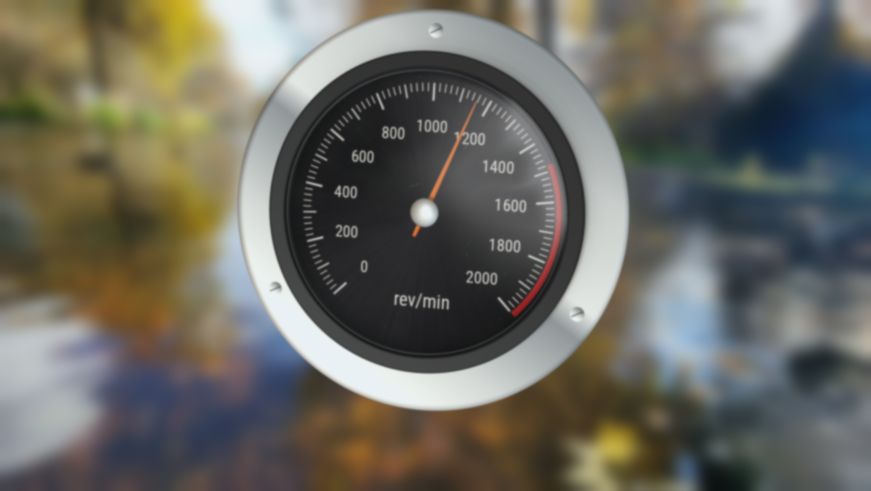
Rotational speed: rpm 1160
